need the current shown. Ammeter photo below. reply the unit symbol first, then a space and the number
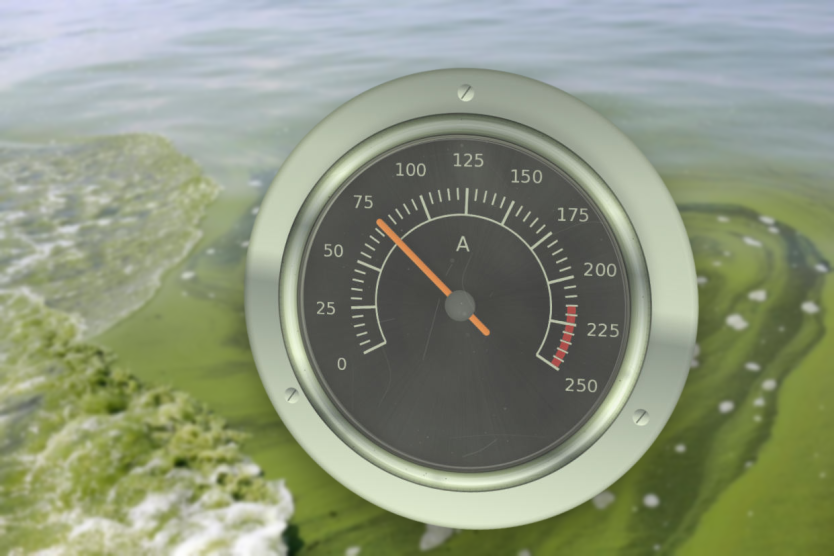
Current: A 75
